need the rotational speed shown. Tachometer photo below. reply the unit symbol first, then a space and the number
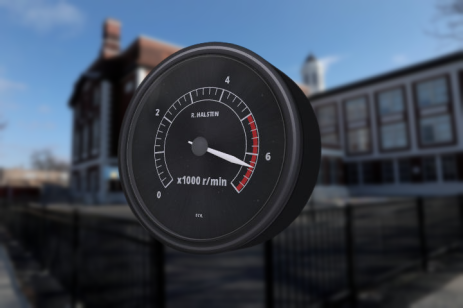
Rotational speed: rpm 6300
